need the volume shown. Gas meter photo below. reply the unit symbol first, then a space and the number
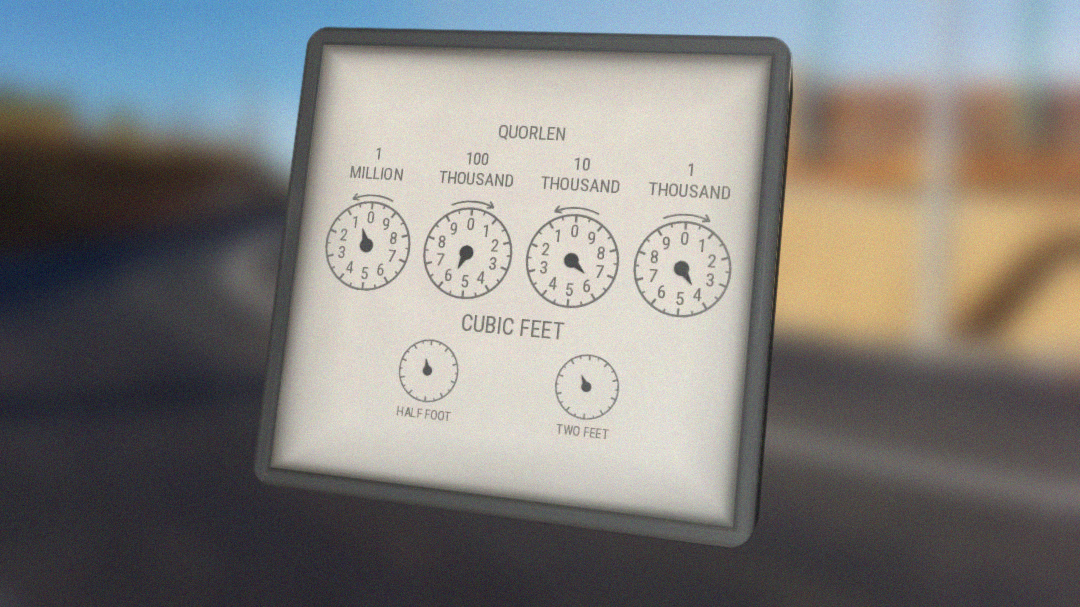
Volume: ft³ 56400
